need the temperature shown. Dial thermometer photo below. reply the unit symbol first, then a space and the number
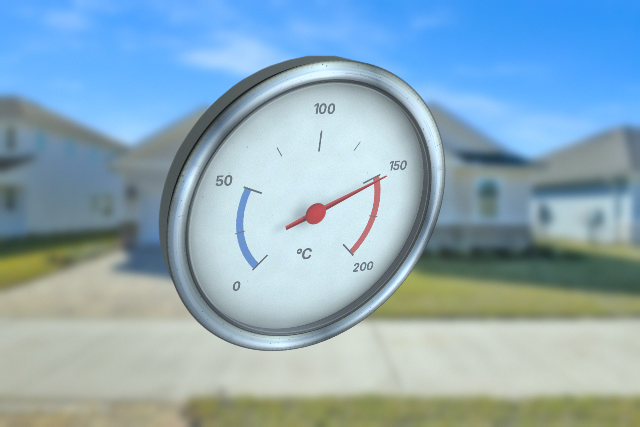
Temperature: °C 150
